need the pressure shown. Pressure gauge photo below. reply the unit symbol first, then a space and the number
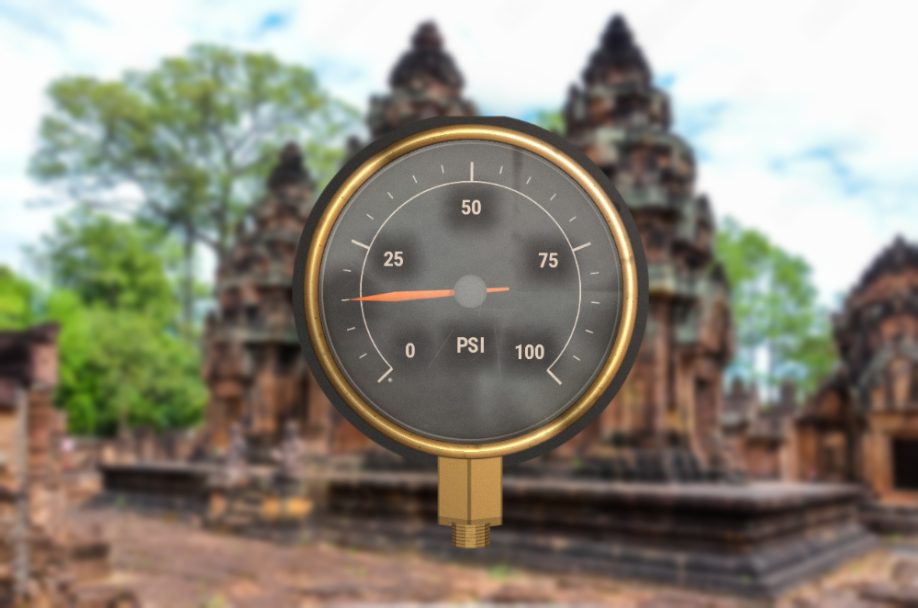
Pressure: psi 15
